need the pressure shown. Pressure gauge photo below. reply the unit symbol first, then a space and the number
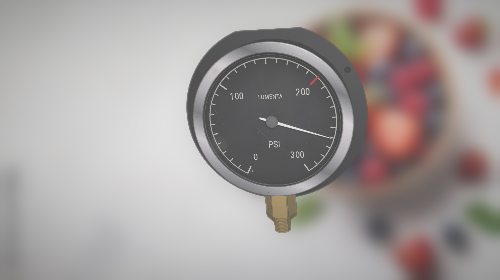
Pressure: psi 260
